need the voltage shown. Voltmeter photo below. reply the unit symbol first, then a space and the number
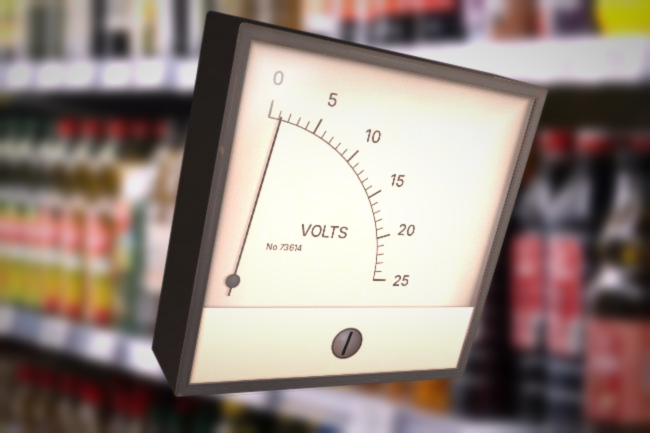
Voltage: V 1
